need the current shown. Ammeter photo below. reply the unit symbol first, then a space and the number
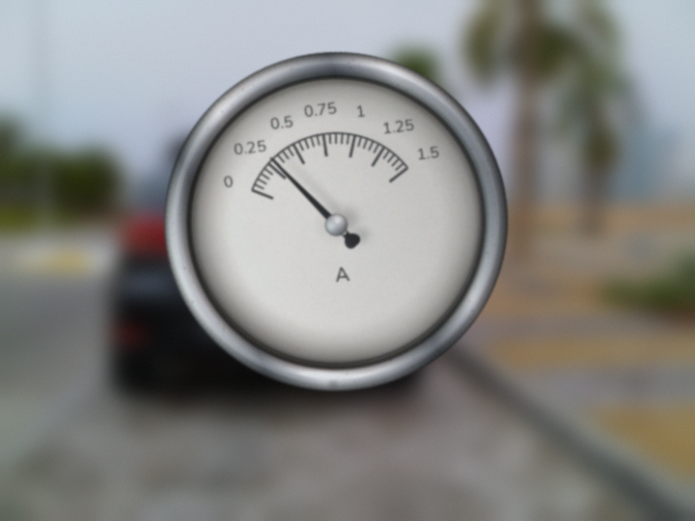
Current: A 0.3
